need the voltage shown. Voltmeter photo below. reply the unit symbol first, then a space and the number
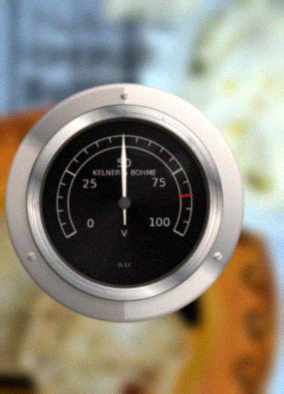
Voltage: V 50
